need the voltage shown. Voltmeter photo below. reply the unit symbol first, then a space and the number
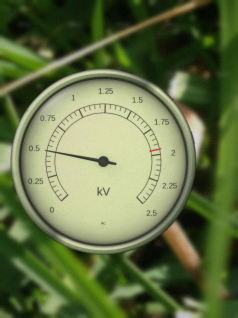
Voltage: kV 0.5
